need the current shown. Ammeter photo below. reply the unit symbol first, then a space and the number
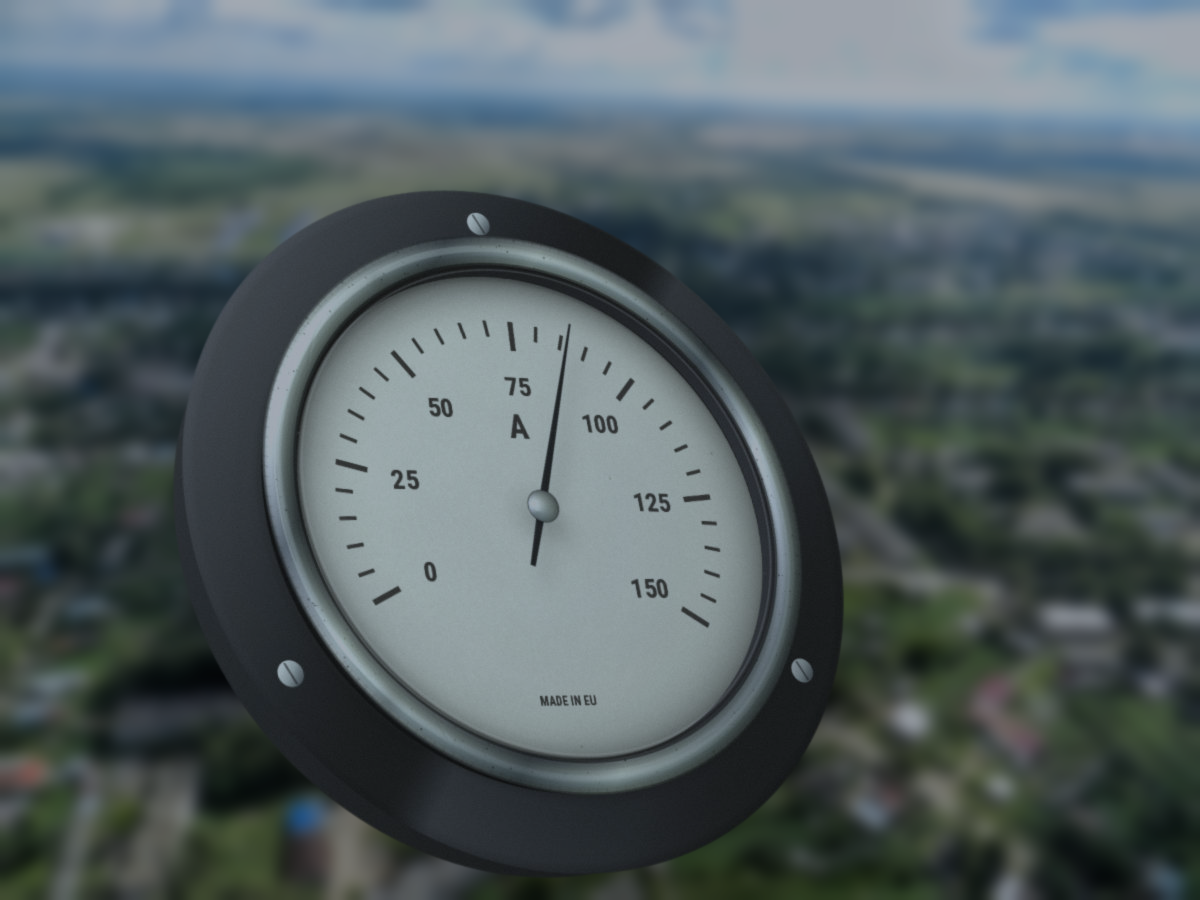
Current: A 85
